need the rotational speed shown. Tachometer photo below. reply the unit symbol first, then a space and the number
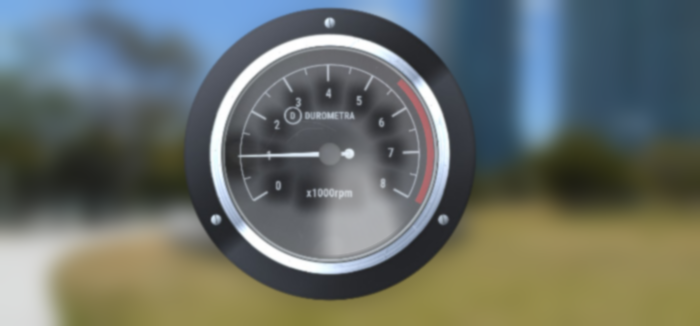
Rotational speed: rpm 1000
